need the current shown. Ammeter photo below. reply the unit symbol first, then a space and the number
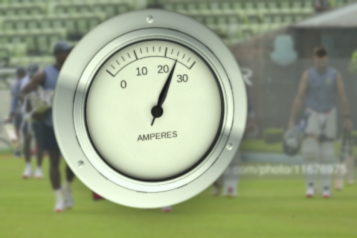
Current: A 24
